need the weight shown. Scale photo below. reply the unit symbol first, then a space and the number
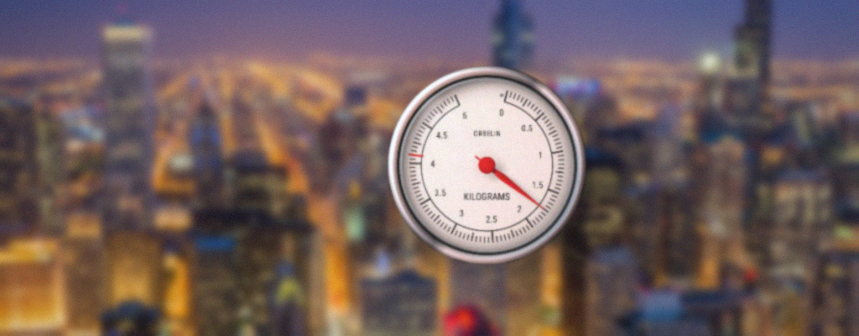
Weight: kg 1.75
